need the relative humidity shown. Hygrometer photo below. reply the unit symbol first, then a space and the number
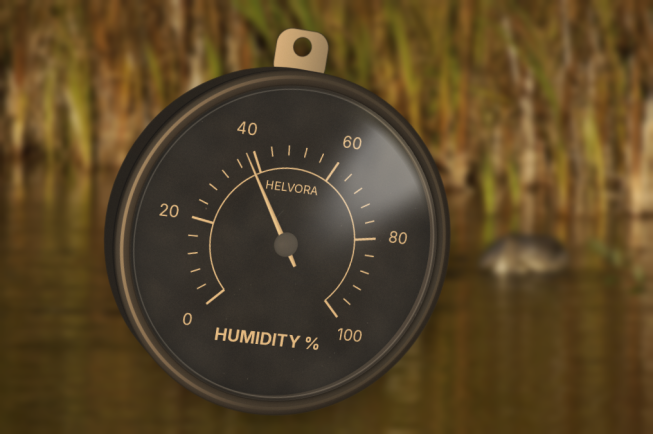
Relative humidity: % 38
